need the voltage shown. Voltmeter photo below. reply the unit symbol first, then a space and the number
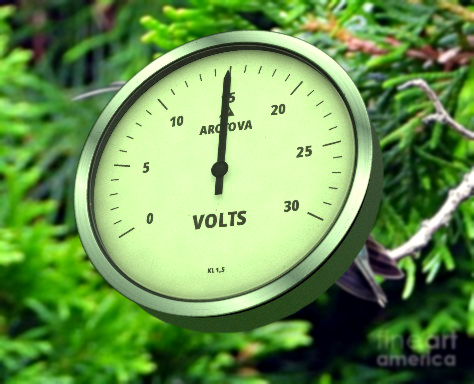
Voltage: V 15
